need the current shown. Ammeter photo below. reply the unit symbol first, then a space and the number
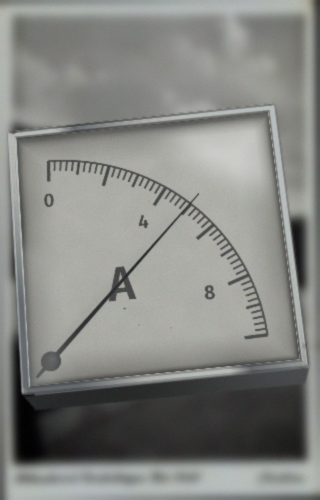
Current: A 5
